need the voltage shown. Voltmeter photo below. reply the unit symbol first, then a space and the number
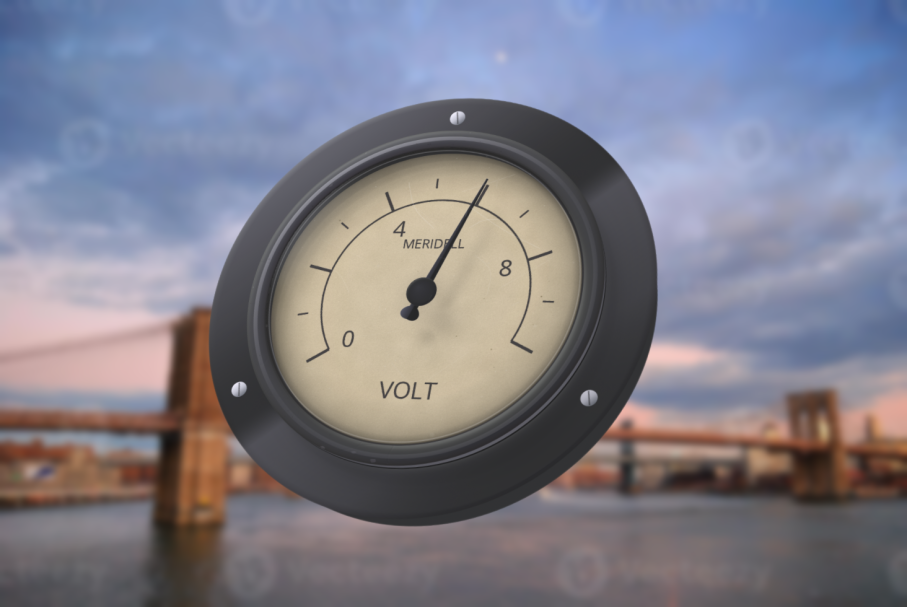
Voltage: V 6
